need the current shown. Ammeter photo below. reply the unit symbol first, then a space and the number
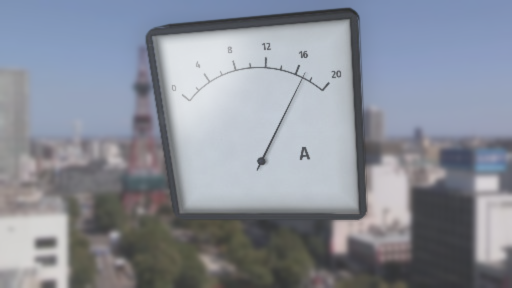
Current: A 17
